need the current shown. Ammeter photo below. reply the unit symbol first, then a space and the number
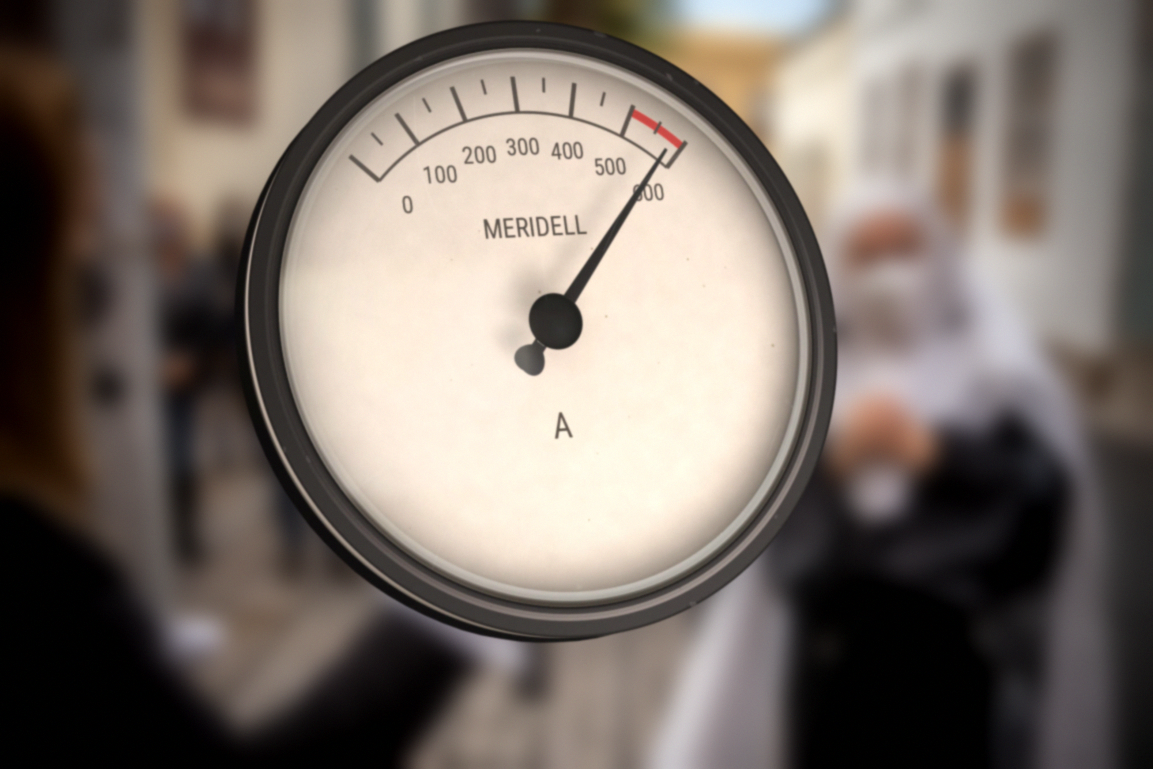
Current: A 575
